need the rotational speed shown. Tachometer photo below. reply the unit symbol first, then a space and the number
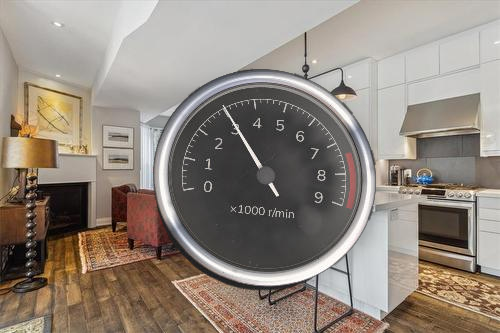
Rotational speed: rpm 3000
